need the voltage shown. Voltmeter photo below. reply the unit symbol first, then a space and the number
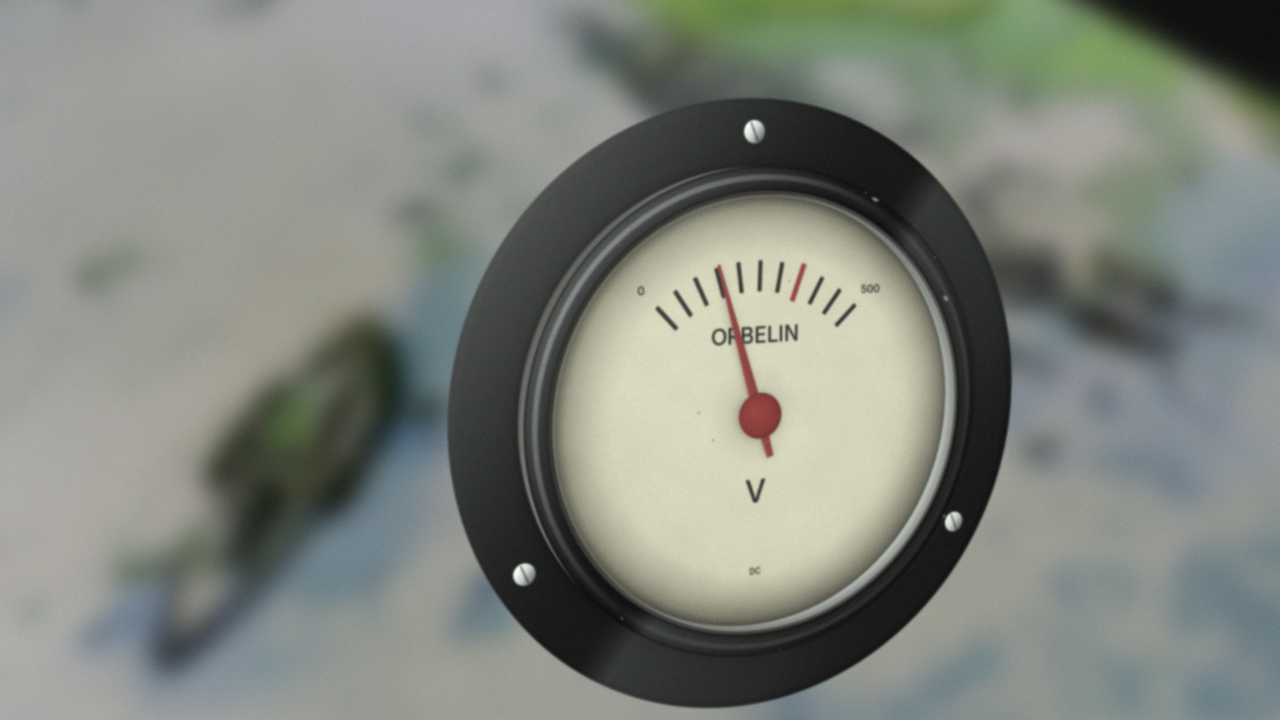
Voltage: V 150
